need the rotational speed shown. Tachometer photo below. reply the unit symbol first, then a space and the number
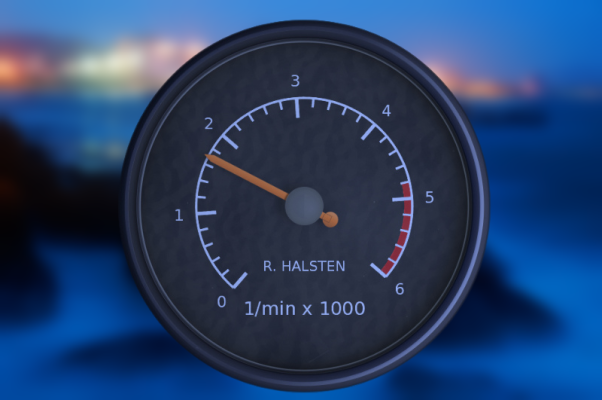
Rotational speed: rpm 1700
